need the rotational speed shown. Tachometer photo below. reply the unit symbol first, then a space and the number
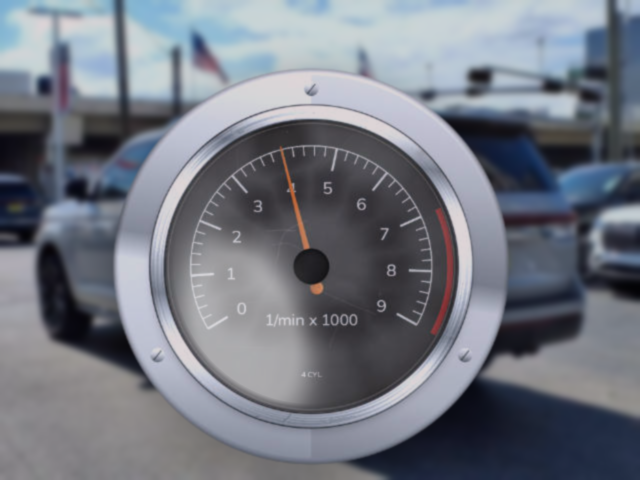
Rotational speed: rpm 4000
